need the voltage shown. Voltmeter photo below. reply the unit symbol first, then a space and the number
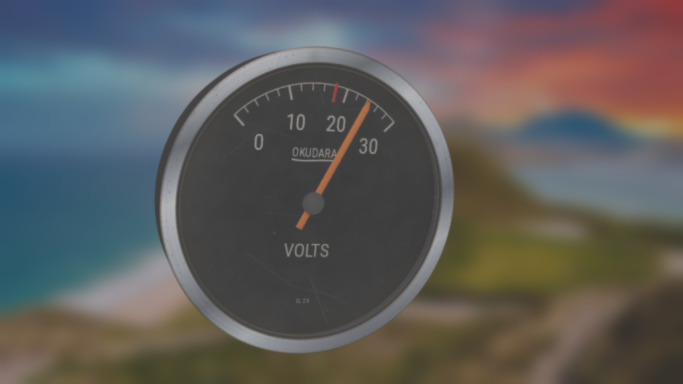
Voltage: V 24
